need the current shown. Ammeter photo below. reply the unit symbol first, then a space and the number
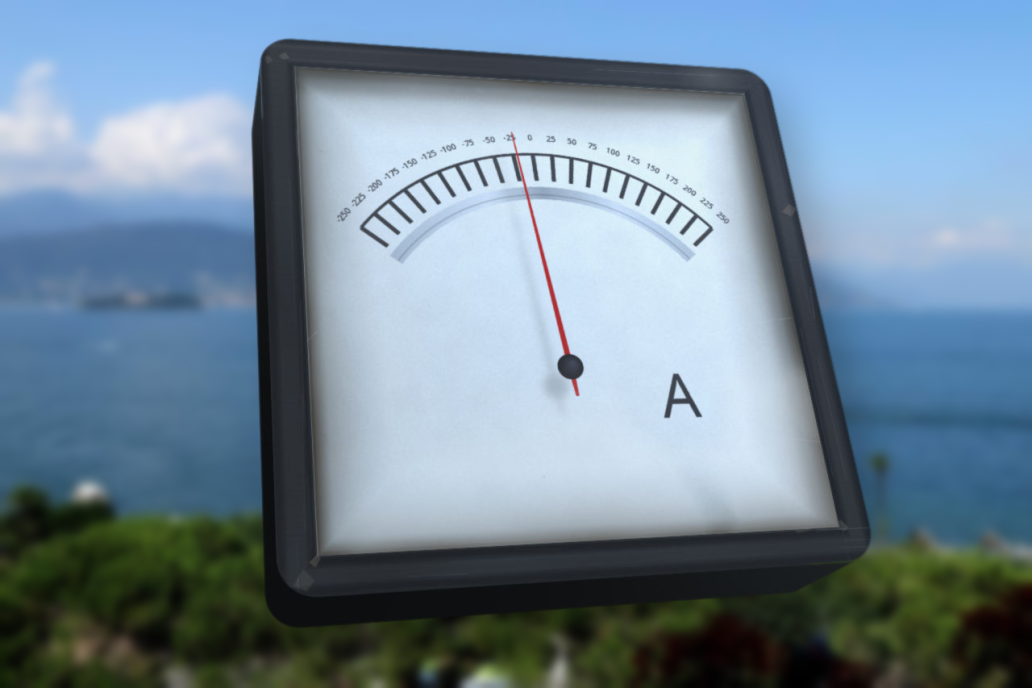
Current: A -25
